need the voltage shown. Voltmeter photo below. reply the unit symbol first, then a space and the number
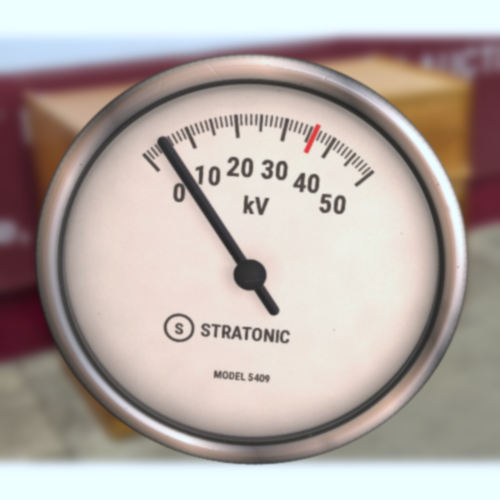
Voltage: kV 5
